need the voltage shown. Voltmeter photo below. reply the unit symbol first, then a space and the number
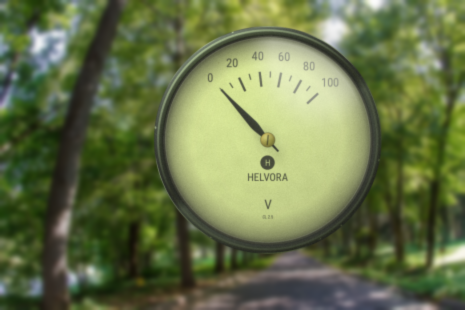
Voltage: V 0
